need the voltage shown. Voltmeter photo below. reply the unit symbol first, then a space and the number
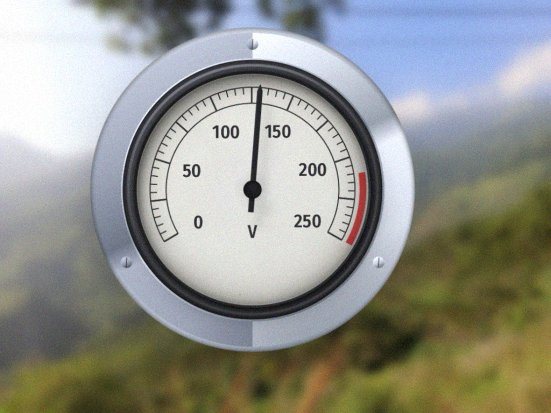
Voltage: V 130
